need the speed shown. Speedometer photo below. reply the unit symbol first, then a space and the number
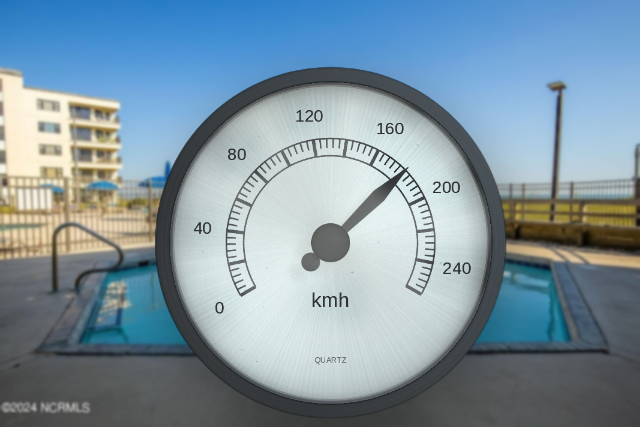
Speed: km/h 180
